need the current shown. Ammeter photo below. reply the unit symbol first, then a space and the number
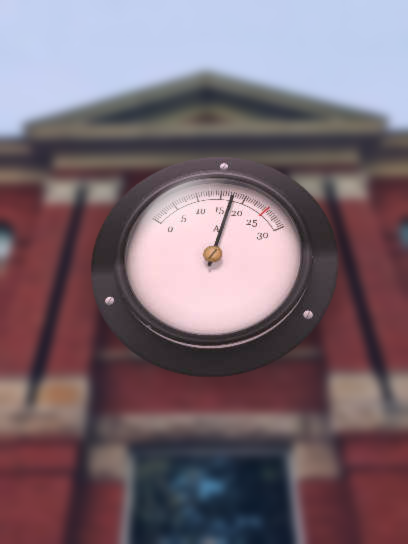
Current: A 17.5
